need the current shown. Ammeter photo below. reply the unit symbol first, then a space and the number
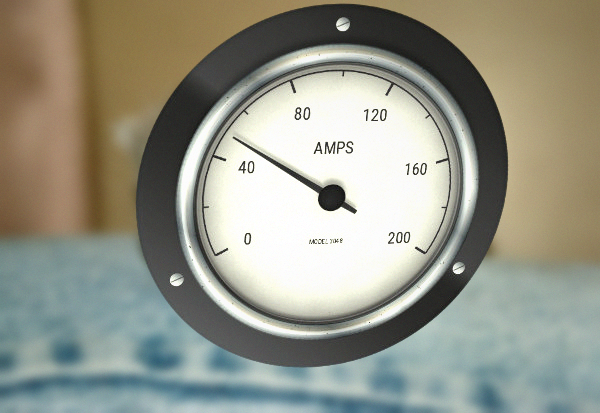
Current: A 50
